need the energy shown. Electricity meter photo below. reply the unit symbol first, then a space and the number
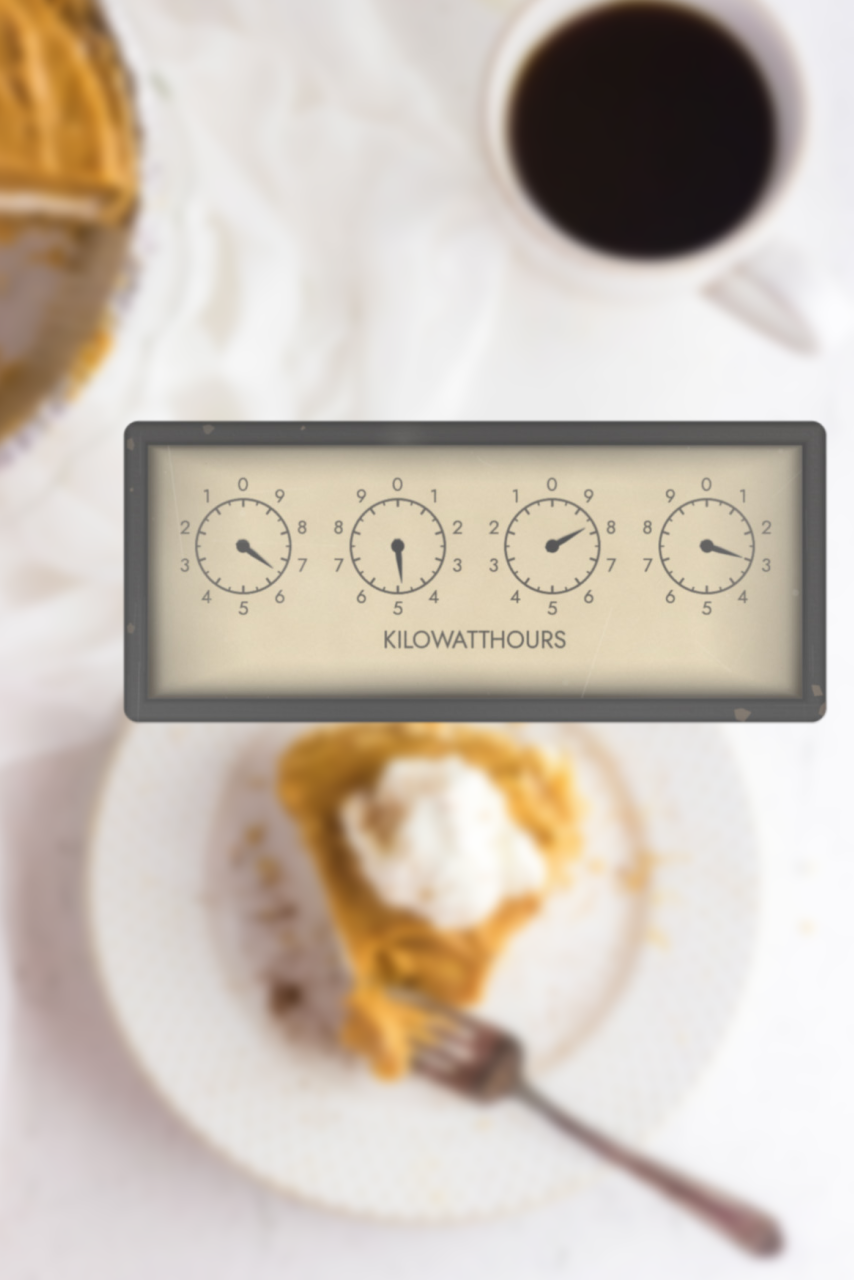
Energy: kWh 6483
